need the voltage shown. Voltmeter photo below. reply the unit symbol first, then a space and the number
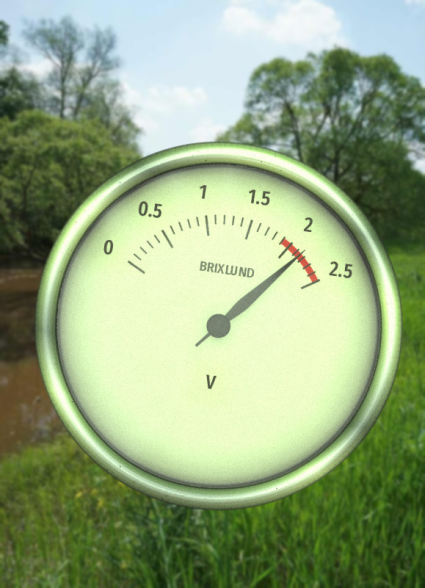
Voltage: V 2.15
